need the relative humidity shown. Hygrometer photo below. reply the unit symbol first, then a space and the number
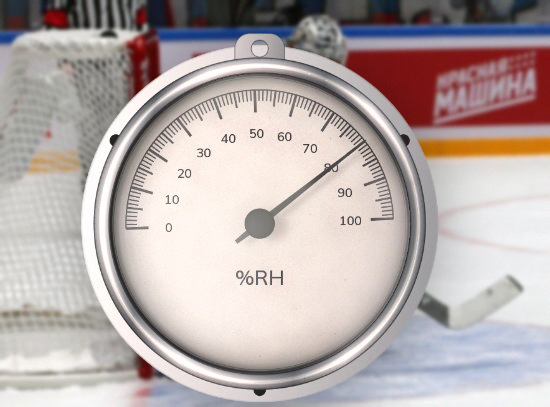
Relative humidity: % 80
